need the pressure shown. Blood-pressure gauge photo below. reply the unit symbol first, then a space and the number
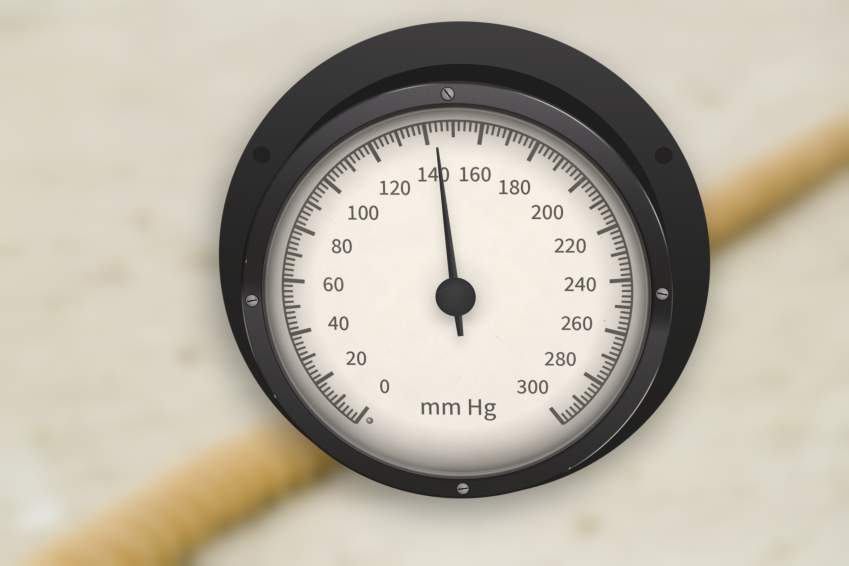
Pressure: mmHg 144
